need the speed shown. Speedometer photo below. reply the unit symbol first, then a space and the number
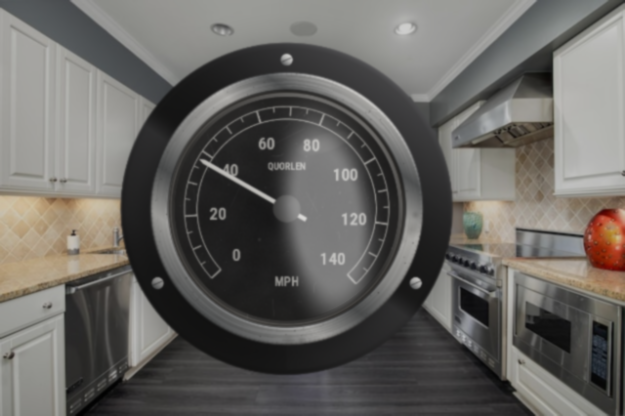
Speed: mph 37.5
